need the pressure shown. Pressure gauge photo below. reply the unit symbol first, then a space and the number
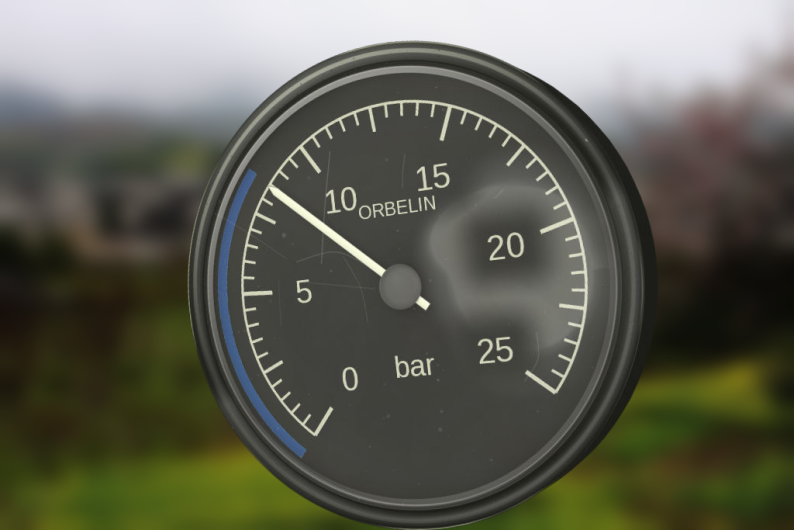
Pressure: bar 8.5
